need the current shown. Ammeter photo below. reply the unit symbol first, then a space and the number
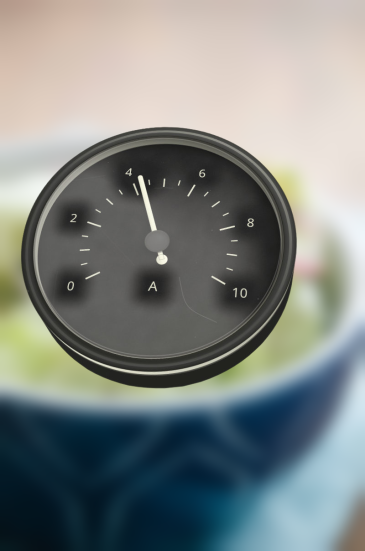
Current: A 4.25
